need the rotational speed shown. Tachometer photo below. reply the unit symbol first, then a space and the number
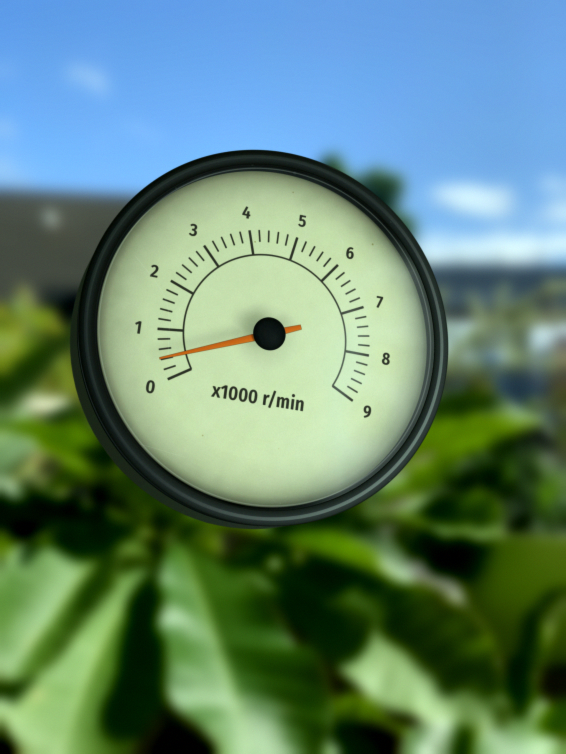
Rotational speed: rpm 400
